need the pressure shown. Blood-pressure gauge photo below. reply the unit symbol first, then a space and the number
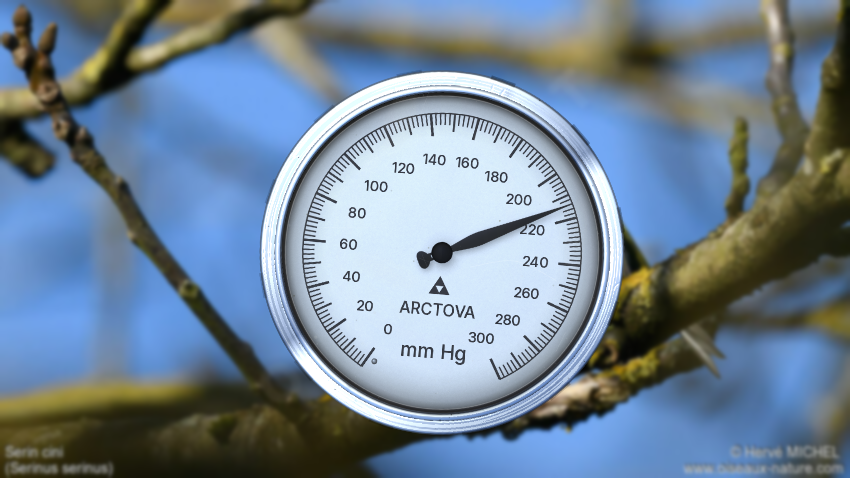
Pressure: mmHg 214
